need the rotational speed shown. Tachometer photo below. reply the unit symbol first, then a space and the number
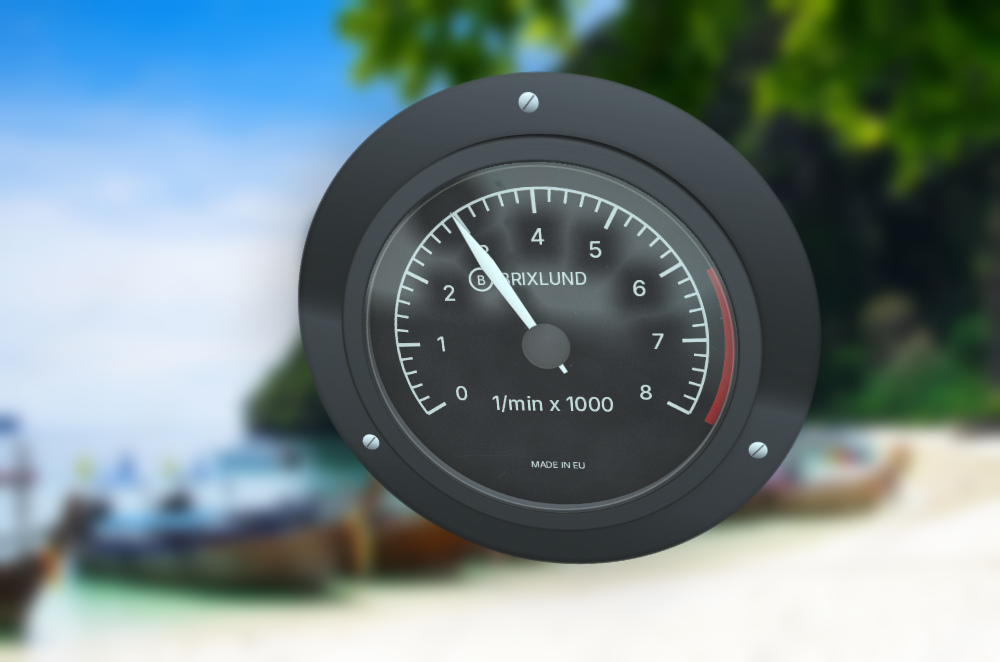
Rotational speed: rpm 3000
